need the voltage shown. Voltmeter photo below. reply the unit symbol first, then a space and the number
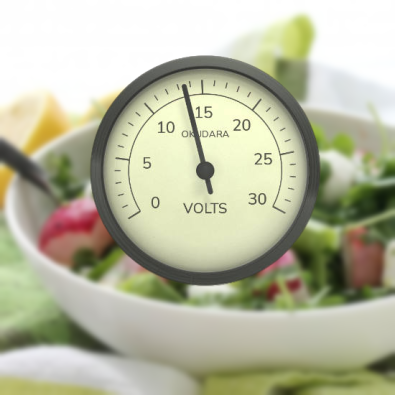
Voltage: V 13.5
